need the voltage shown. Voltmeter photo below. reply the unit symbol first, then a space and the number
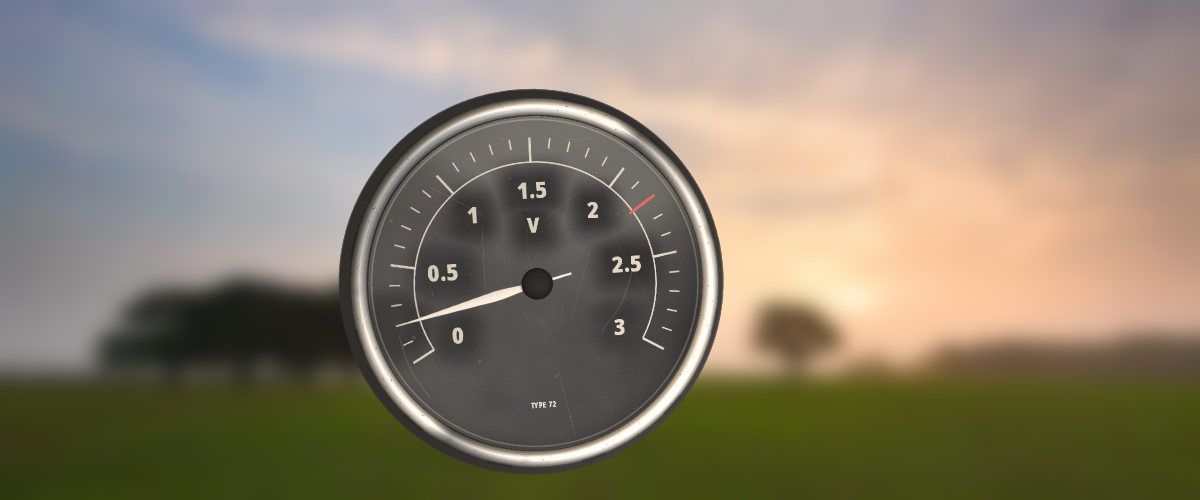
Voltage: V 0.2
